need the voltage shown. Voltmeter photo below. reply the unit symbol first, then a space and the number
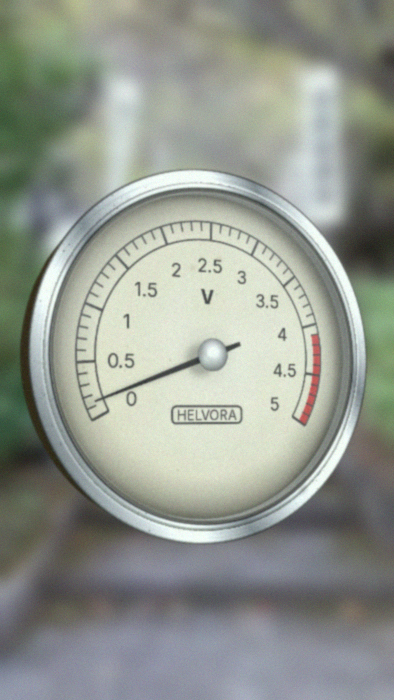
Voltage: V 0.15
